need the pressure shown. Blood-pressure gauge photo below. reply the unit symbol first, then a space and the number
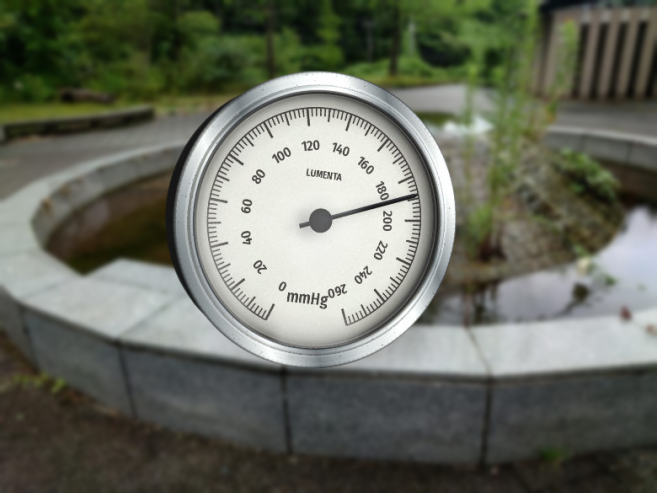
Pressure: mmHg 188
